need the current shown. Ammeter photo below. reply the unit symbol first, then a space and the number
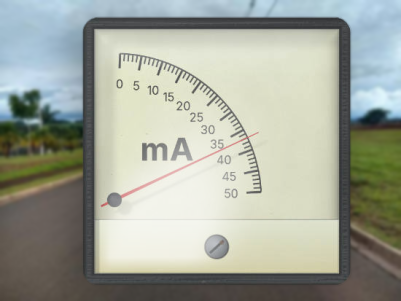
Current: mA 37
